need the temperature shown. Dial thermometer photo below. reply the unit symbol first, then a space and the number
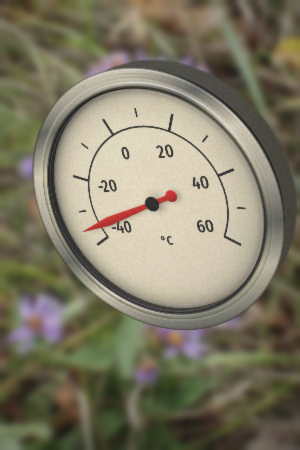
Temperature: °C -35
